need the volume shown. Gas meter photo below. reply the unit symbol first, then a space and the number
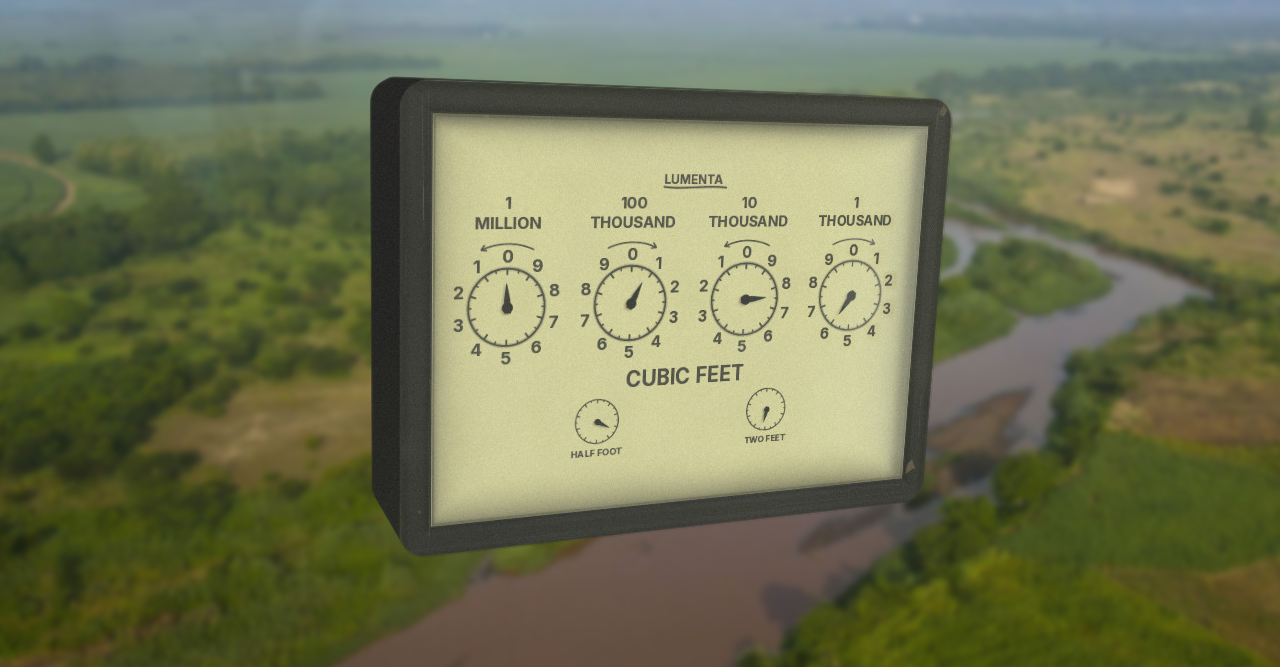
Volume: ft³ 7600
